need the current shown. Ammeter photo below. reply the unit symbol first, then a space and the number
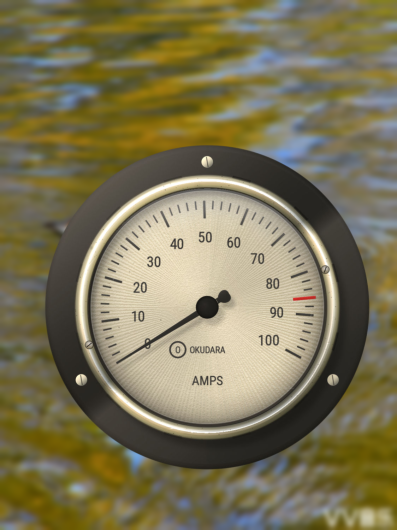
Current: A 0
